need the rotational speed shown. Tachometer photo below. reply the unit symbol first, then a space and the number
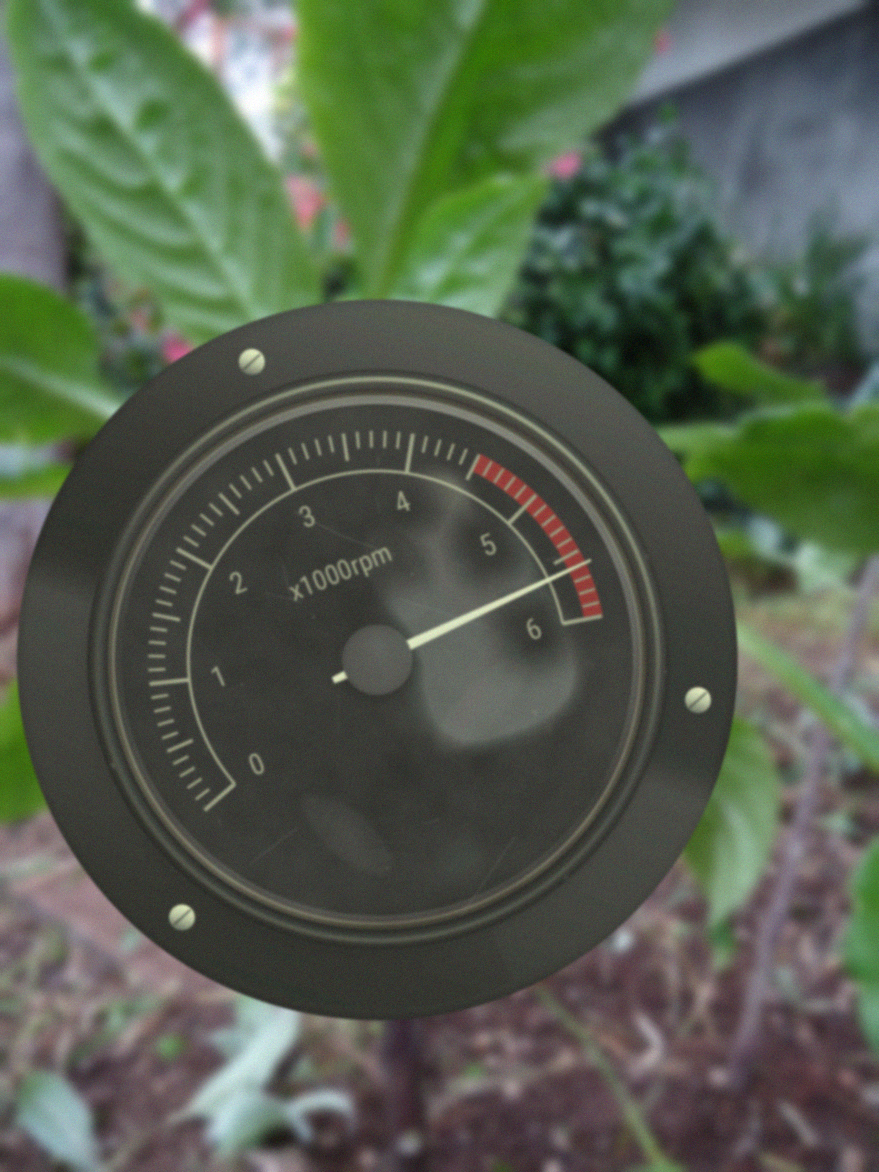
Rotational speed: rpm 5600
